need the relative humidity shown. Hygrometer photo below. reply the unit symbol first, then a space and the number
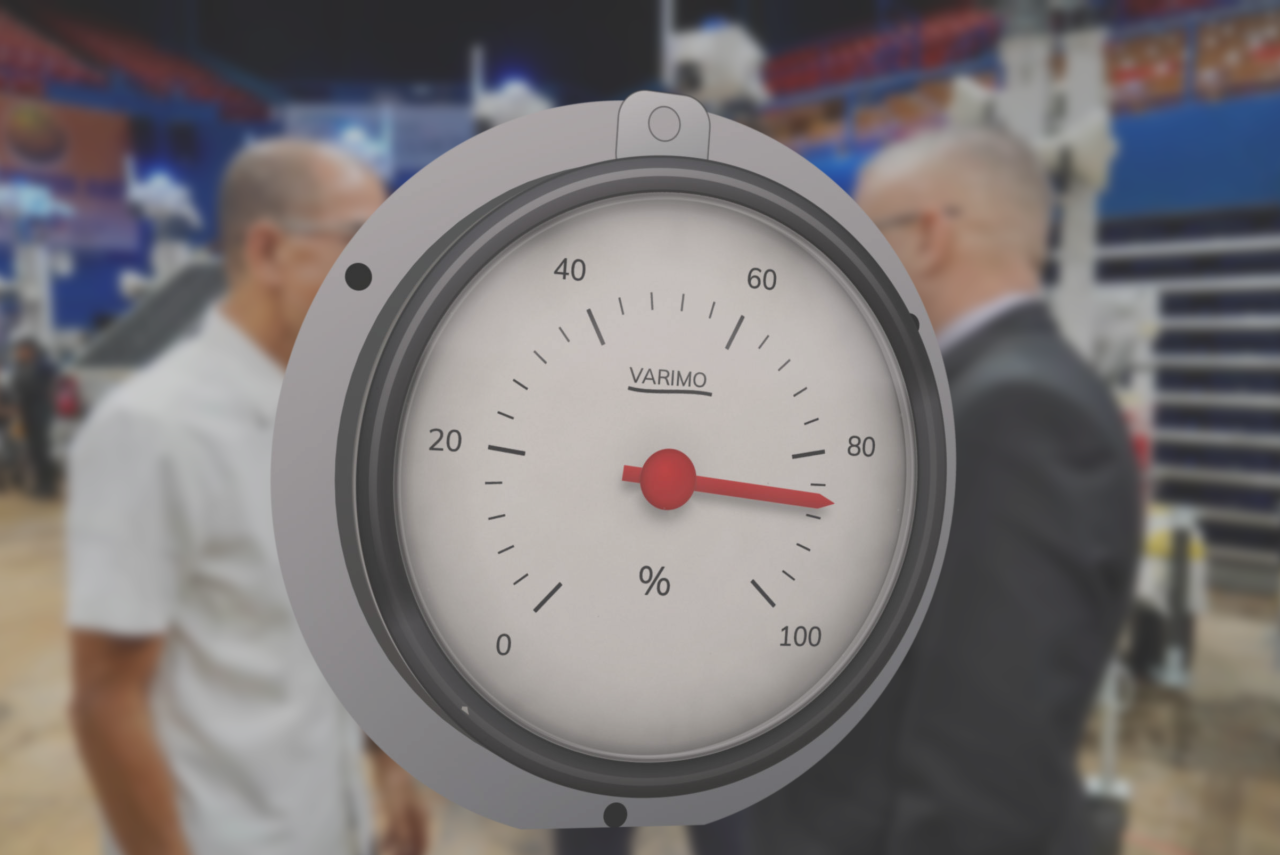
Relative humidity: % 86
